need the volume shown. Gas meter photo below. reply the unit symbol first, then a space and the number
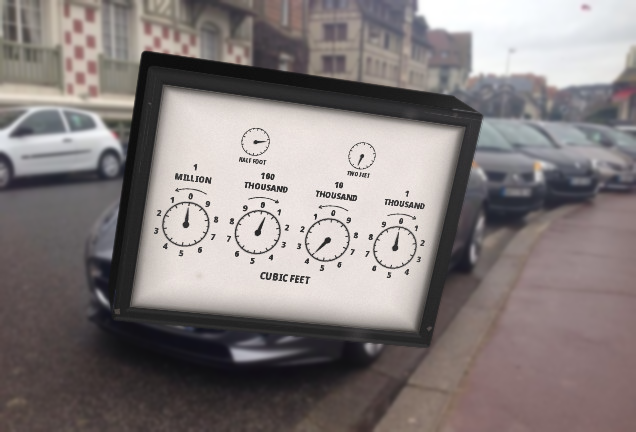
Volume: ft³ 4000
